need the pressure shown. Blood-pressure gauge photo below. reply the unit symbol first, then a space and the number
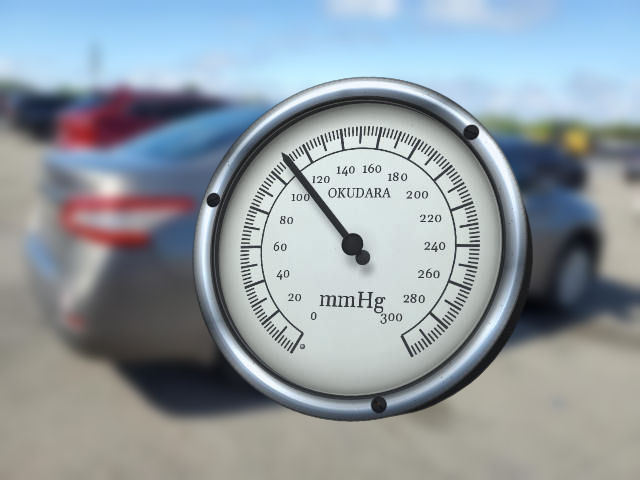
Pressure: mmHg 110
